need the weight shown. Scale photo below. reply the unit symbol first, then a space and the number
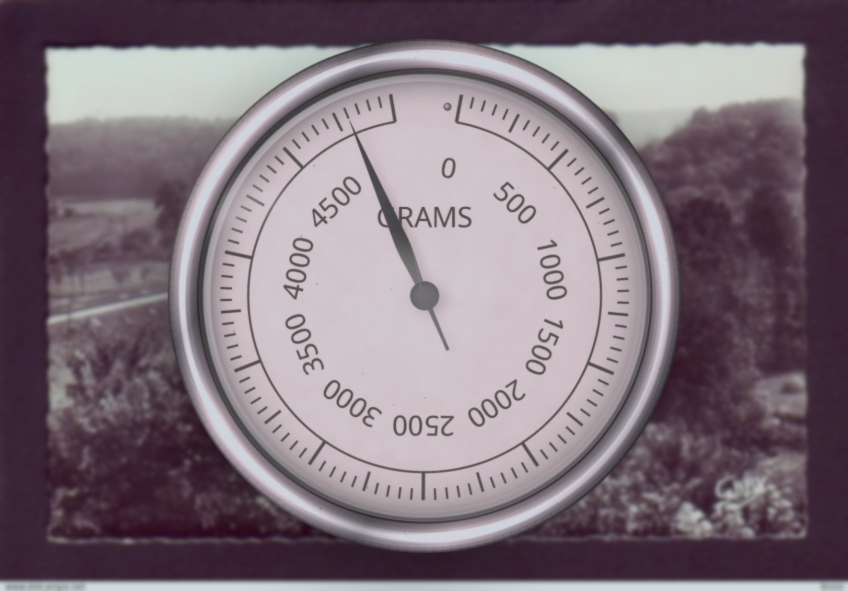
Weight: g 4800
